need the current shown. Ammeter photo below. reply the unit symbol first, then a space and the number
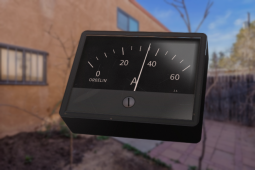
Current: A 35
